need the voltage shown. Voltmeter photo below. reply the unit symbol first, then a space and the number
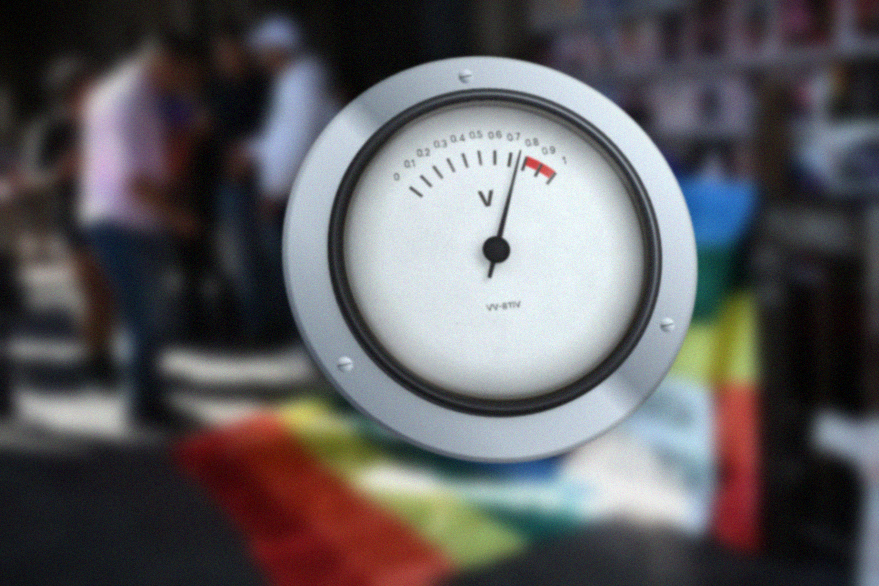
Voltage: V 0.75
